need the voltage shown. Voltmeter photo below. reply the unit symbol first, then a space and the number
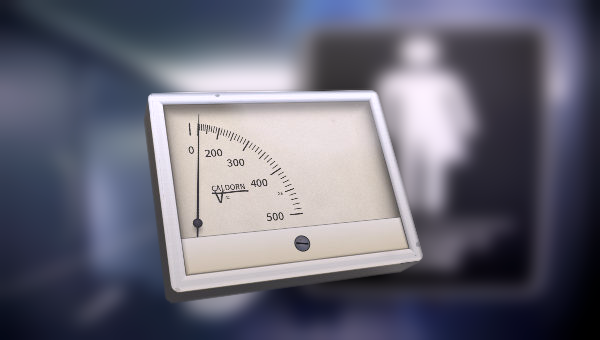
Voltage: V 100
